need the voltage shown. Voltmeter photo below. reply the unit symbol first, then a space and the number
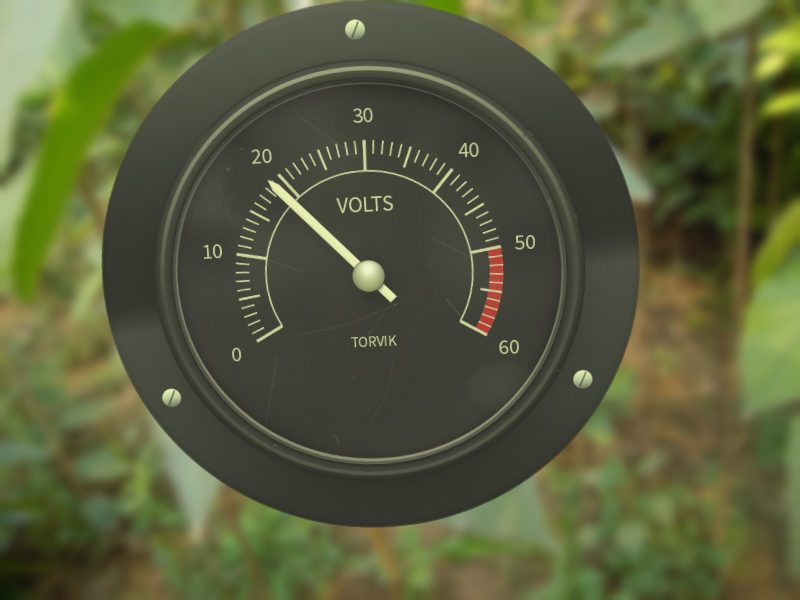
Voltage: V 19
